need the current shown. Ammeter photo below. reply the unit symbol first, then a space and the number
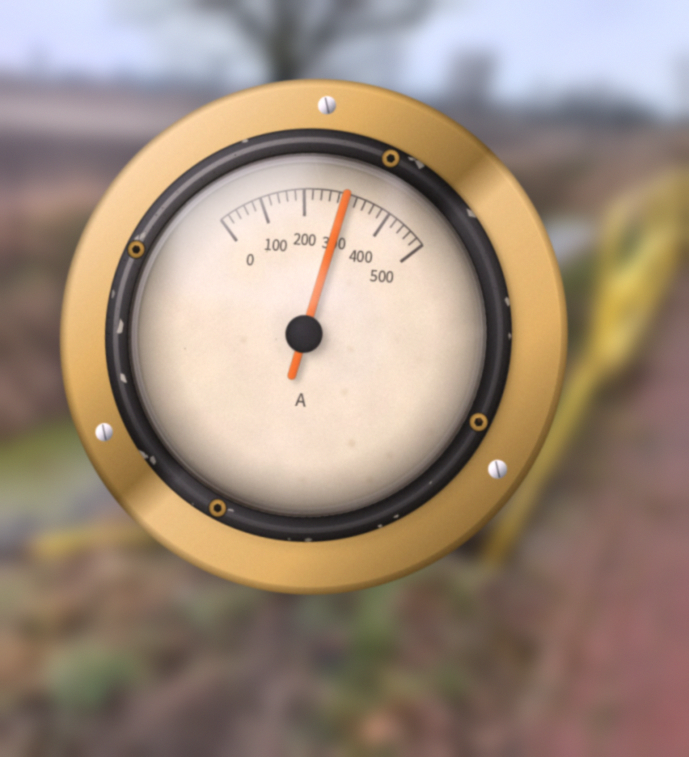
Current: A 300
